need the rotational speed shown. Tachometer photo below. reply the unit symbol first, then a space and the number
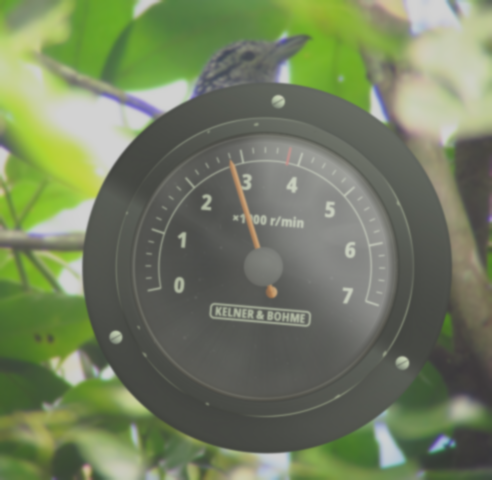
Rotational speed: rpm 2800
